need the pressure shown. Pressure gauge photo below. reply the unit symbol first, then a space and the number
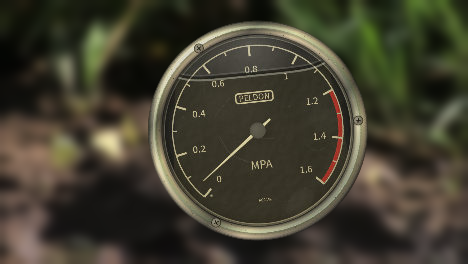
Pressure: MPa 0.05
